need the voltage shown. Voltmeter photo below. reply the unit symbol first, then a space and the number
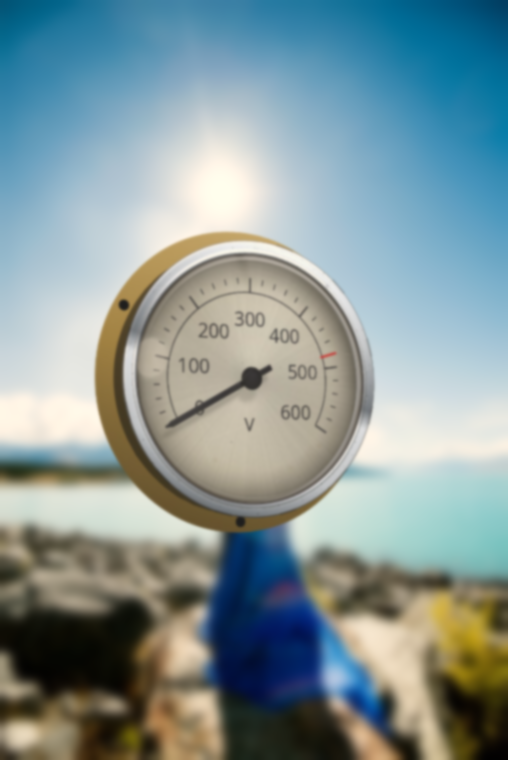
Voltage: V 0
